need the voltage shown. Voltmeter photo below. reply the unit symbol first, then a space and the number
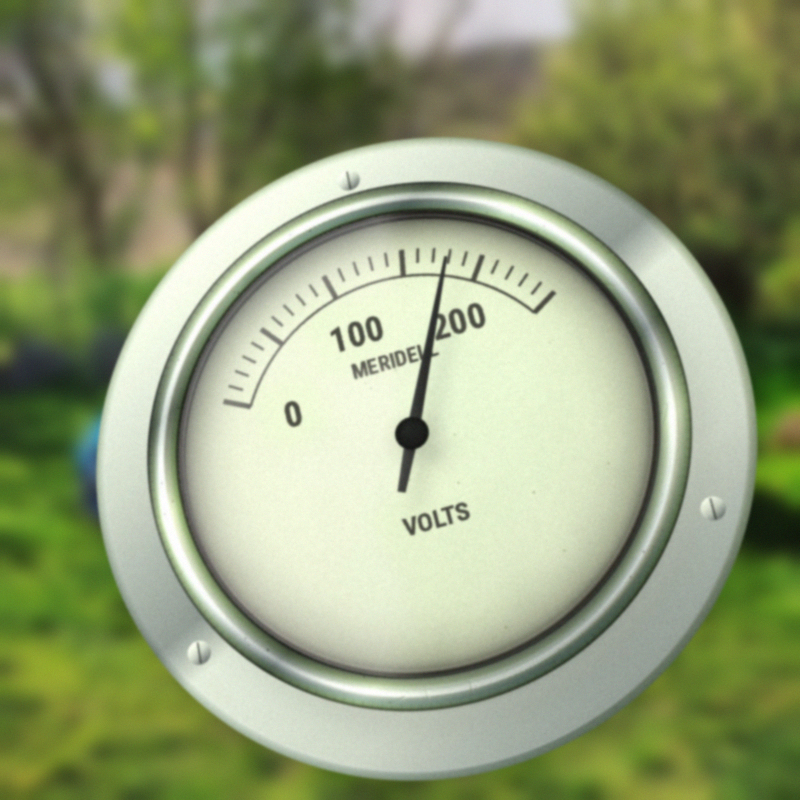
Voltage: V 180
